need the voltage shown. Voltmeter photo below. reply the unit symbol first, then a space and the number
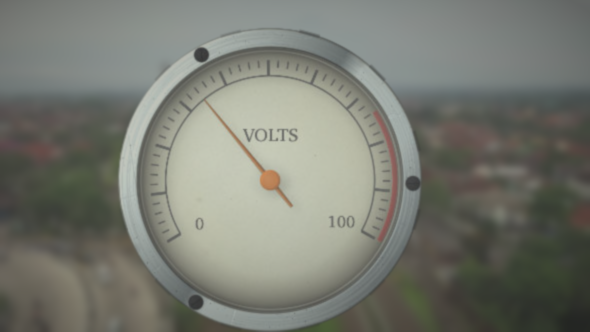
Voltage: V 34
